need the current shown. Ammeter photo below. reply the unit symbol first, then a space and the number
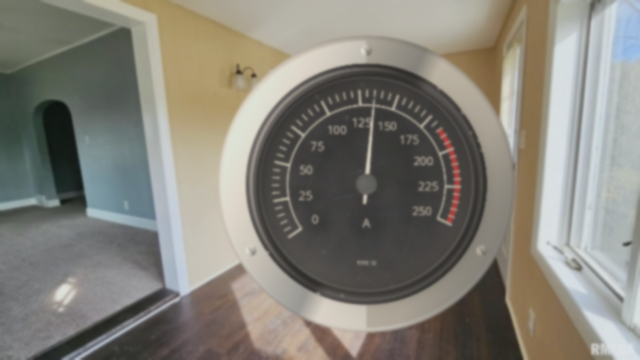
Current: A 135
